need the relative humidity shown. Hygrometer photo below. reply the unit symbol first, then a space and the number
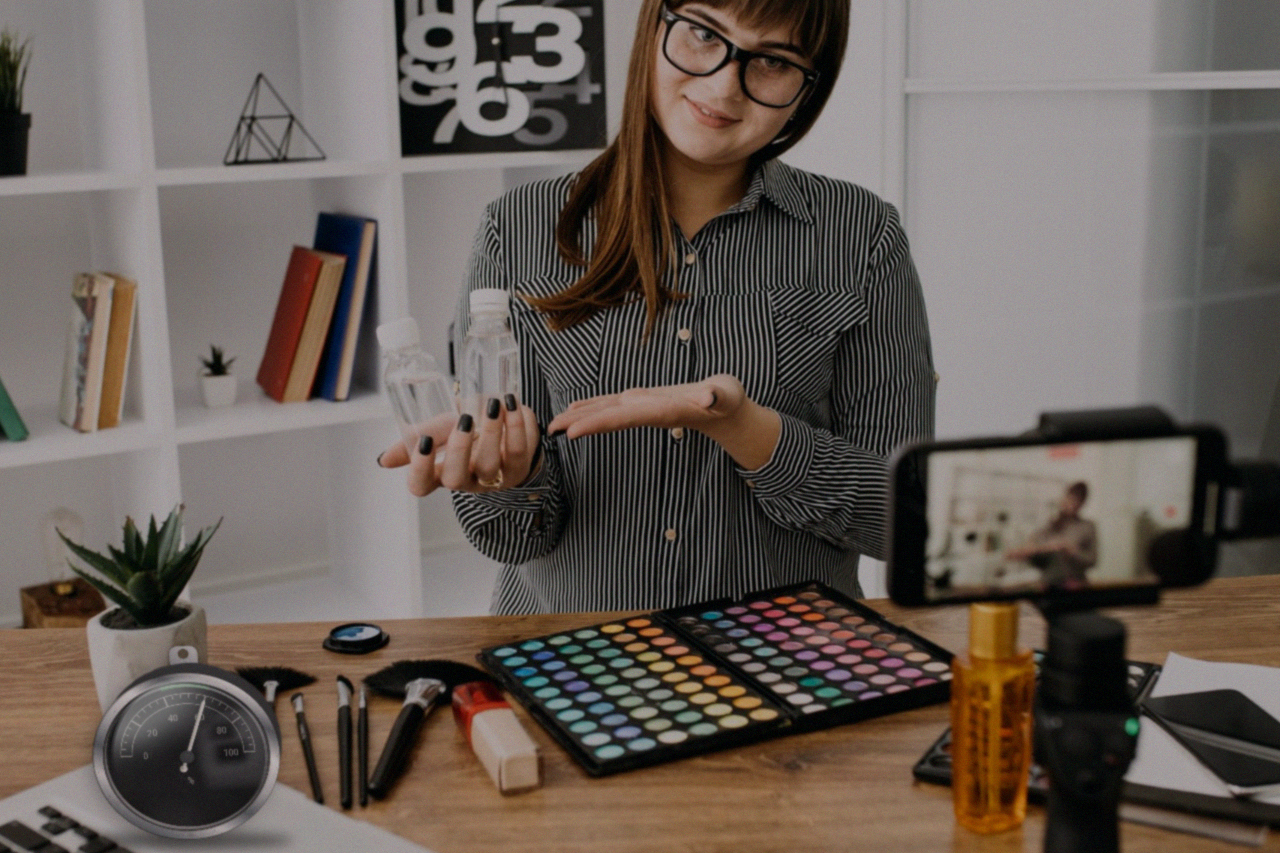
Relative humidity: % 60
